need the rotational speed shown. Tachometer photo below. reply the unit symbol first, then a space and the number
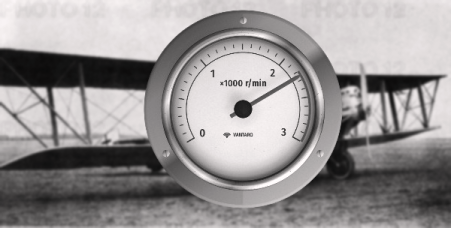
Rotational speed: rpm 2250
